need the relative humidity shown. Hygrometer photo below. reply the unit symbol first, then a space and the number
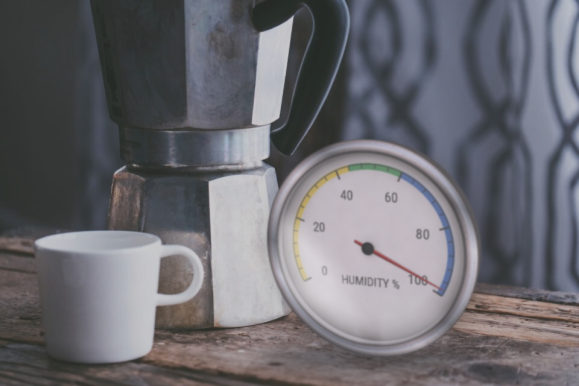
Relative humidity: % 98
